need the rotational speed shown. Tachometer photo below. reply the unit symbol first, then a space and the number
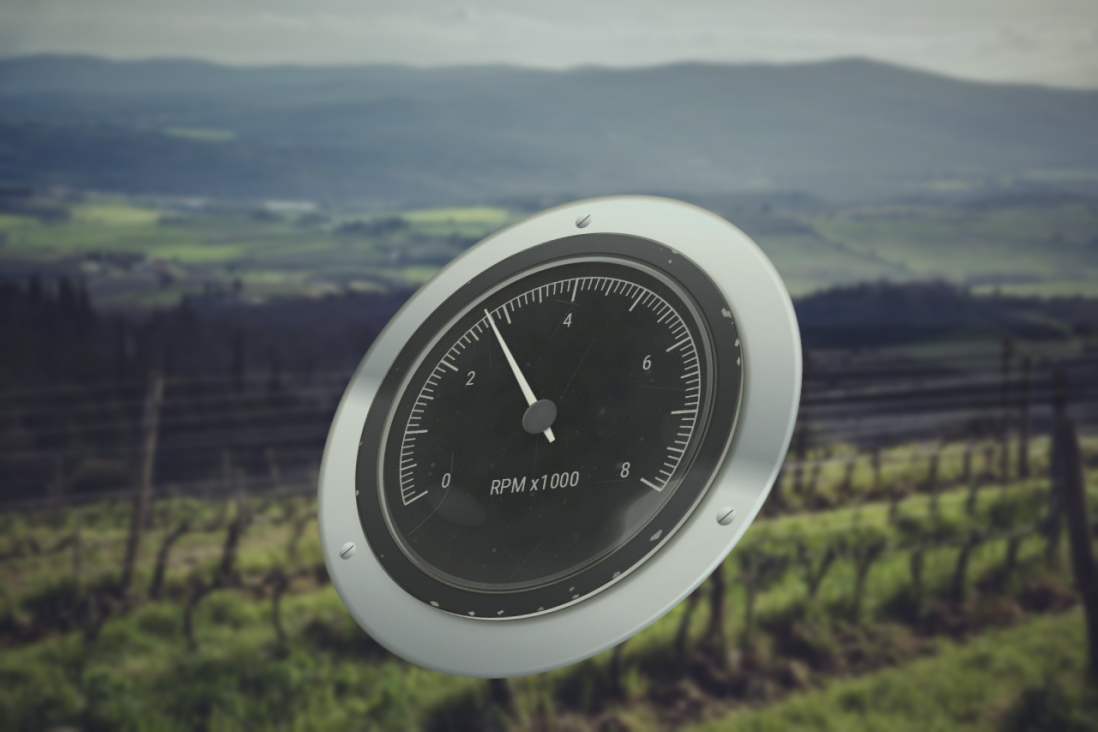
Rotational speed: rpm 2800
